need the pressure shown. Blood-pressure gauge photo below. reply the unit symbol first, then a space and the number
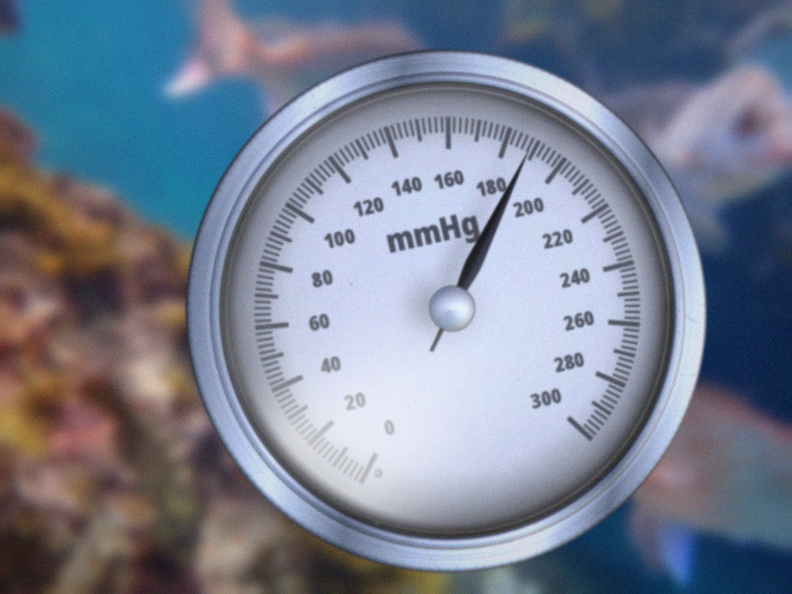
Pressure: mmHg 188
